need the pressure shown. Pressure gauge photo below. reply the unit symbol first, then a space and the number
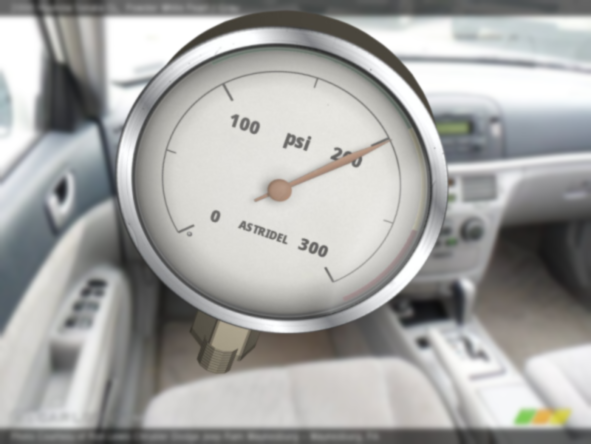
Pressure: psi 200
